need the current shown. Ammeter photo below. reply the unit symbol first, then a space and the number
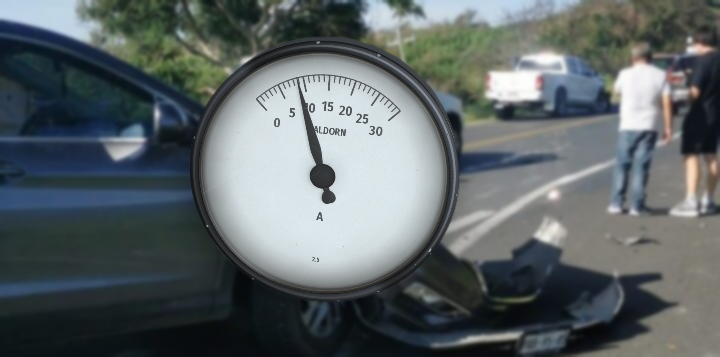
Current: A 9
